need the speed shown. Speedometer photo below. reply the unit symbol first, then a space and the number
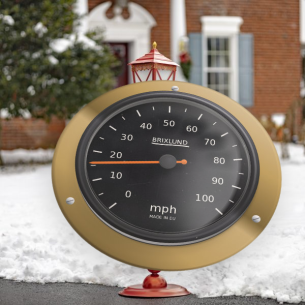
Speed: mph 15
